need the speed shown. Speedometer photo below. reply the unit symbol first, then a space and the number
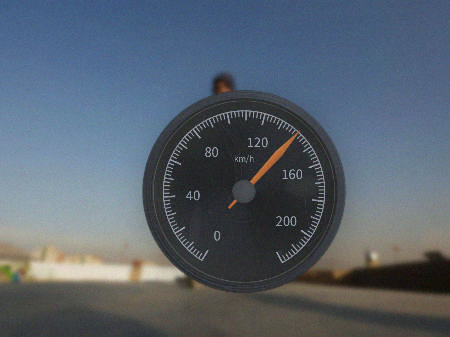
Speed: km/h 140
